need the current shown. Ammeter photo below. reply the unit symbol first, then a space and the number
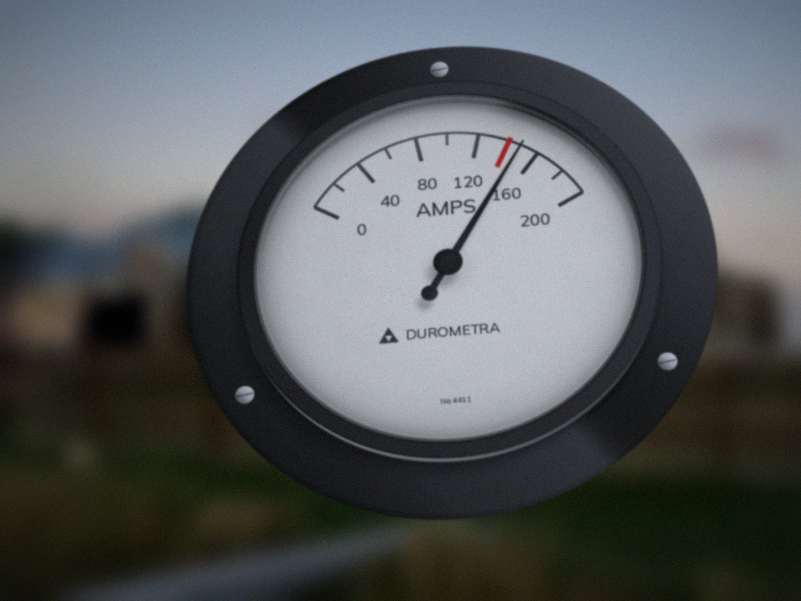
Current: A 150
